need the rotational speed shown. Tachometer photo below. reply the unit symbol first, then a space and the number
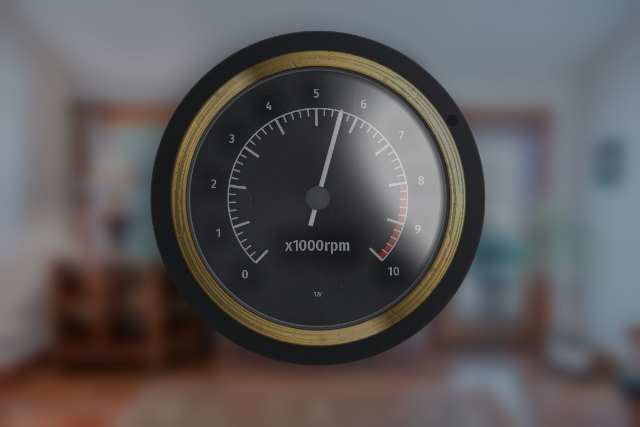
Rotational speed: rpm 5600
